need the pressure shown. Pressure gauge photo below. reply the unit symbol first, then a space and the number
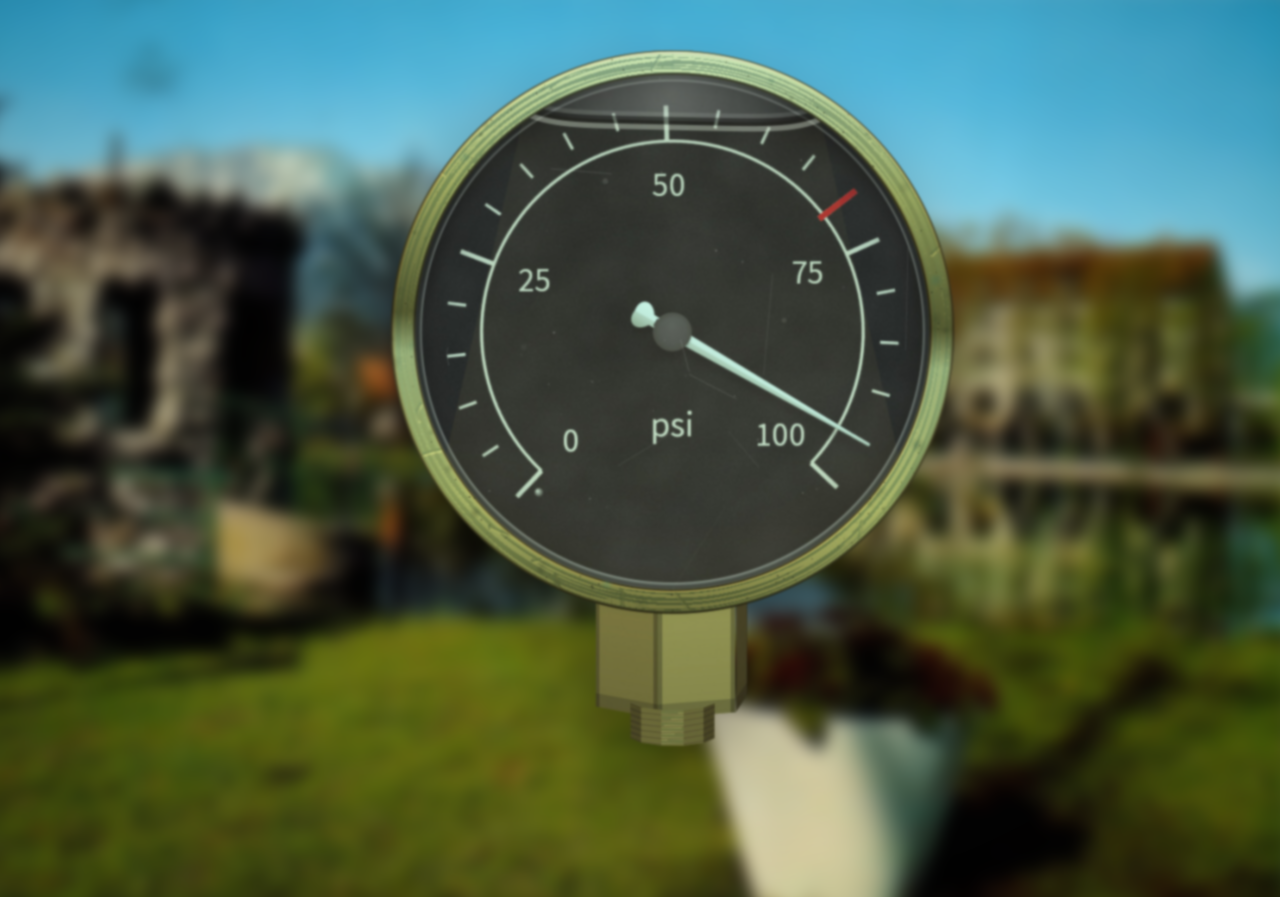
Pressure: psi 95
